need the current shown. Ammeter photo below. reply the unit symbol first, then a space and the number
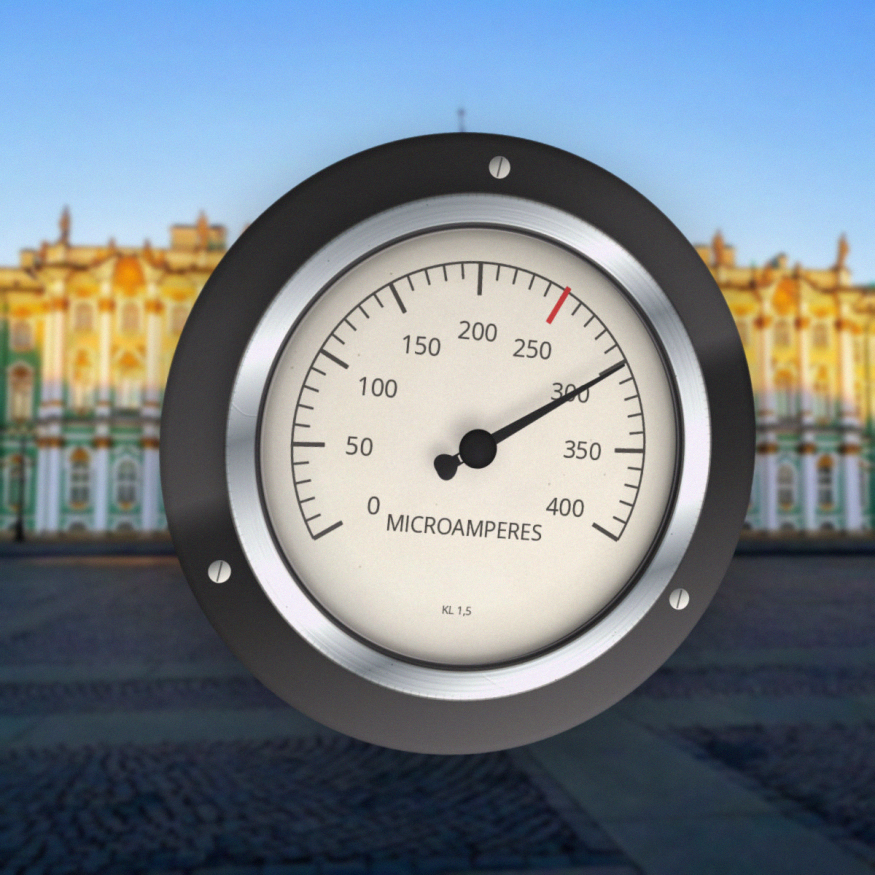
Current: µA 300
